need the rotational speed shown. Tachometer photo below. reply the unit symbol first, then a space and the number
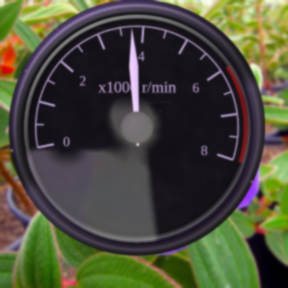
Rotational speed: rpm 3750
